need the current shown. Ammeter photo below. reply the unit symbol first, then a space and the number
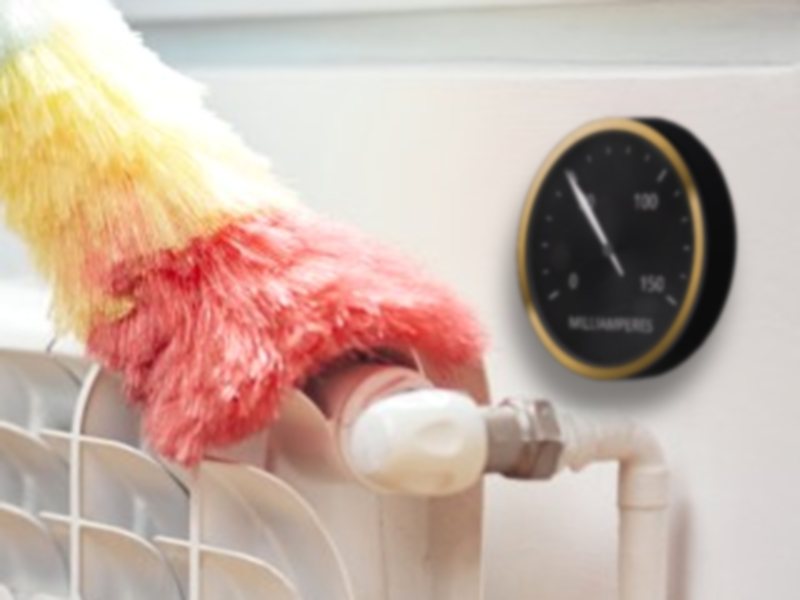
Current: mA 50
